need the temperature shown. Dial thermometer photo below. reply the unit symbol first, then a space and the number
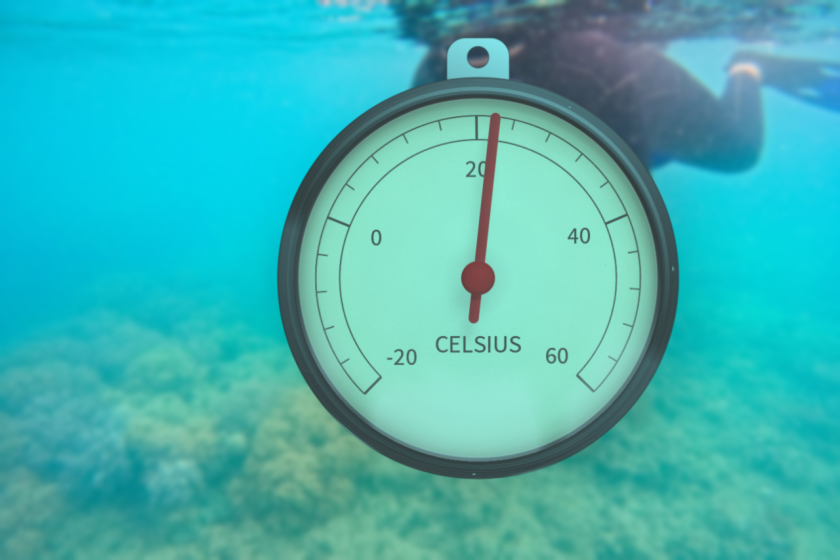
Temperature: °C 22
